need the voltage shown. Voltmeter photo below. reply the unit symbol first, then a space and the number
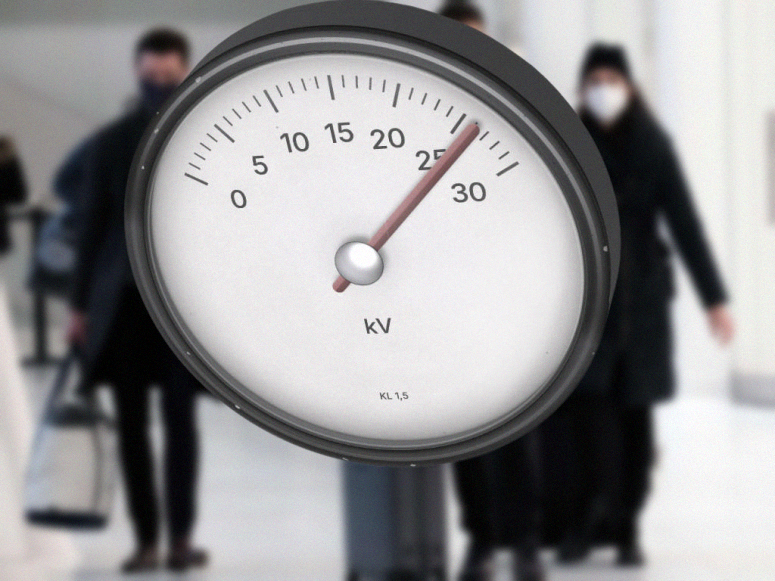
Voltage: kV 26
